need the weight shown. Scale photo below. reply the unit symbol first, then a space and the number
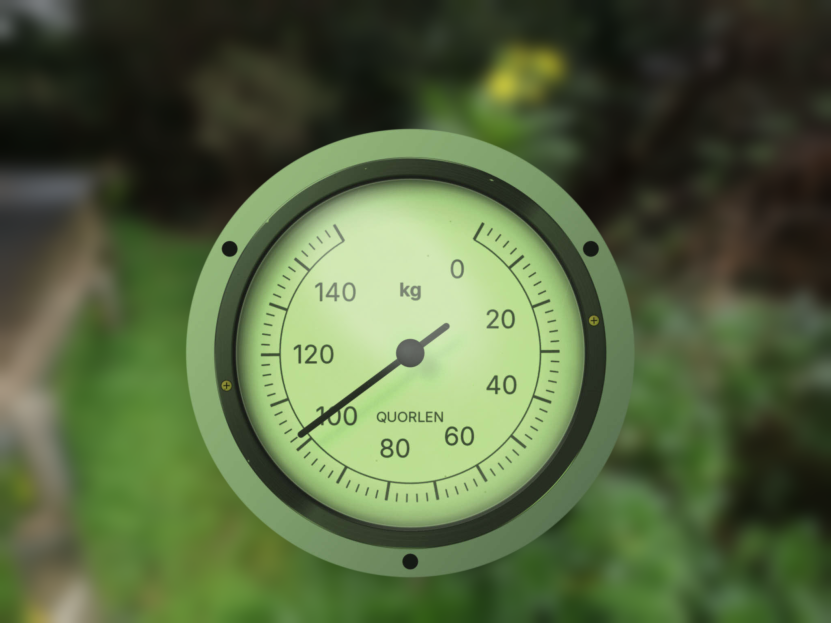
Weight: kg 102
